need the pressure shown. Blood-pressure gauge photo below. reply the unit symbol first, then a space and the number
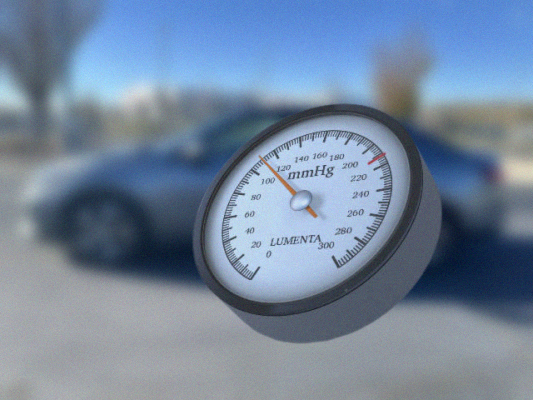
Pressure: mmHg 110
